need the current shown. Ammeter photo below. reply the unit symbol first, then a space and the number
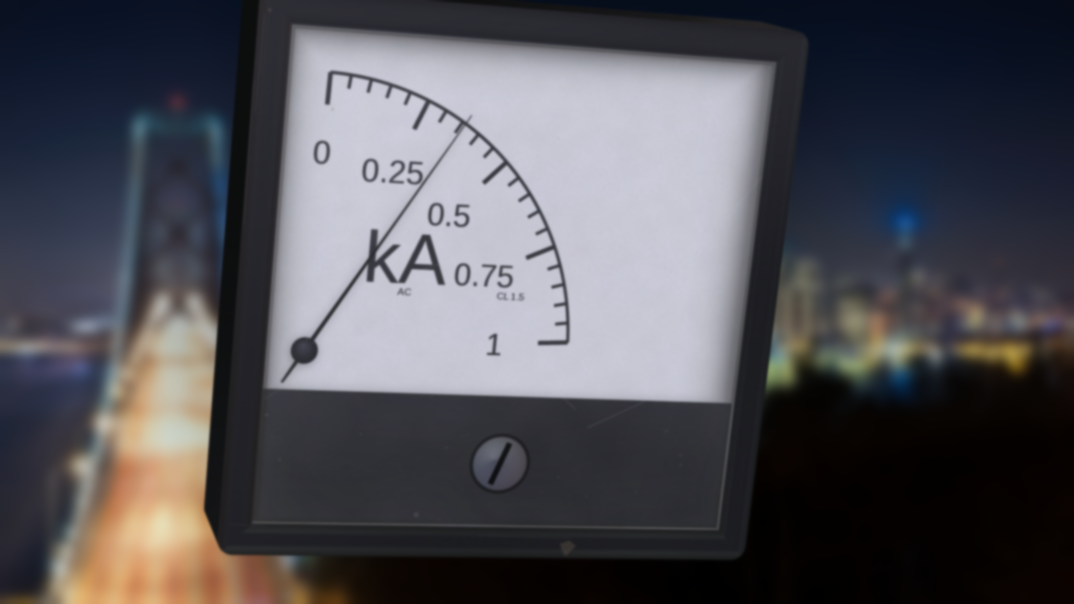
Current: kA 0.35
